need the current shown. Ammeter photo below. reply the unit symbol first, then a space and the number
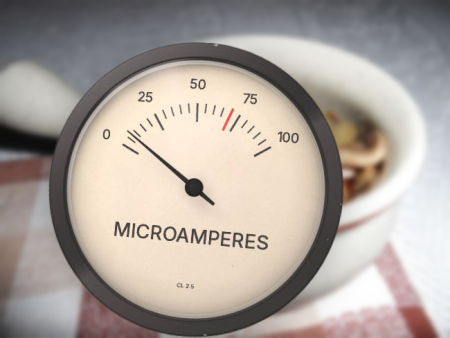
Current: µA 7.5
